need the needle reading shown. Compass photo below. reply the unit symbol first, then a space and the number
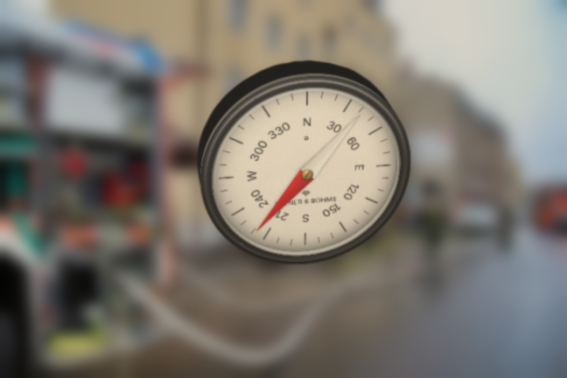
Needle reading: ° 220
